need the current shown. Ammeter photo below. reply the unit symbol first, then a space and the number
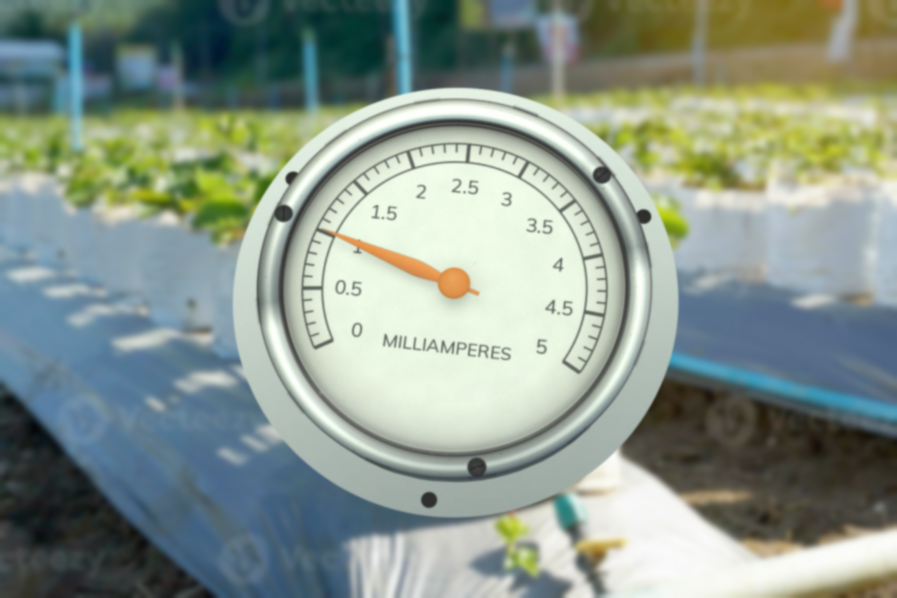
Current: mA 1
